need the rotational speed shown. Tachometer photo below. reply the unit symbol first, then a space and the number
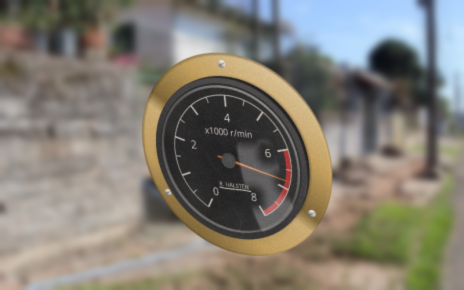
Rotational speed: rpm 6750
